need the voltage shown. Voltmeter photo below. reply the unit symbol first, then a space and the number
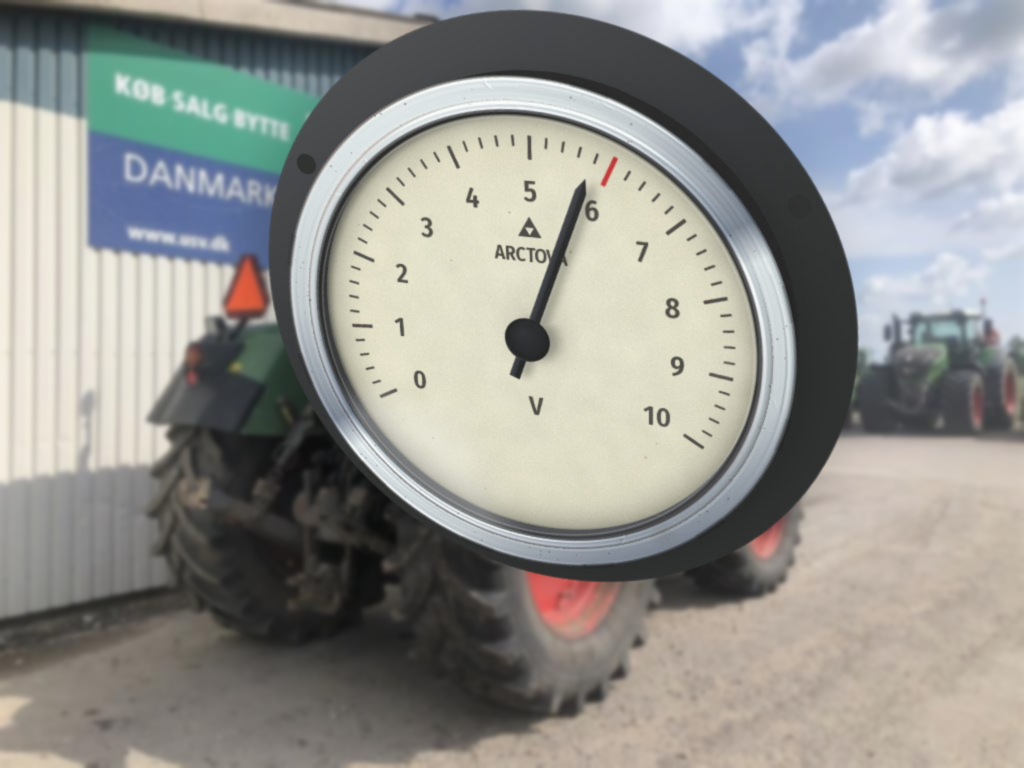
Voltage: V 5.8
